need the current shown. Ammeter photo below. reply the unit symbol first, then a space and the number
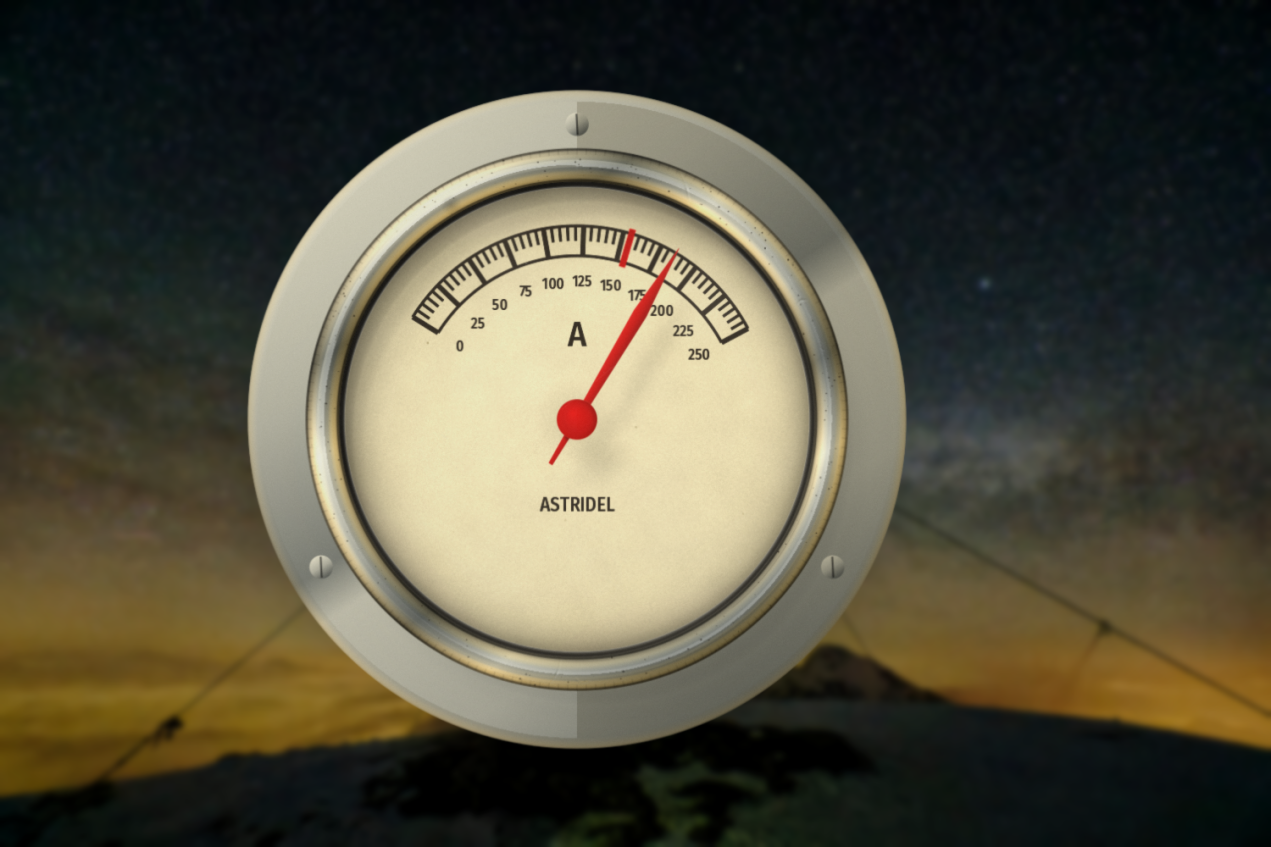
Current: A 185
